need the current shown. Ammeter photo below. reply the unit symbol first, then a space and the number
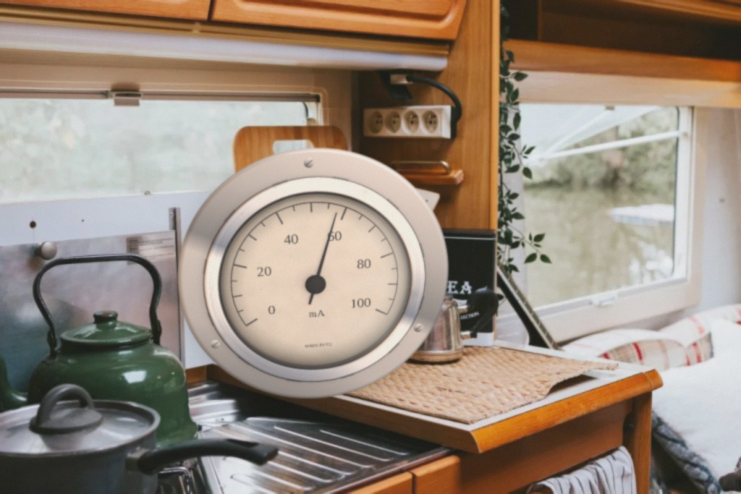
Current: mA 57.5
